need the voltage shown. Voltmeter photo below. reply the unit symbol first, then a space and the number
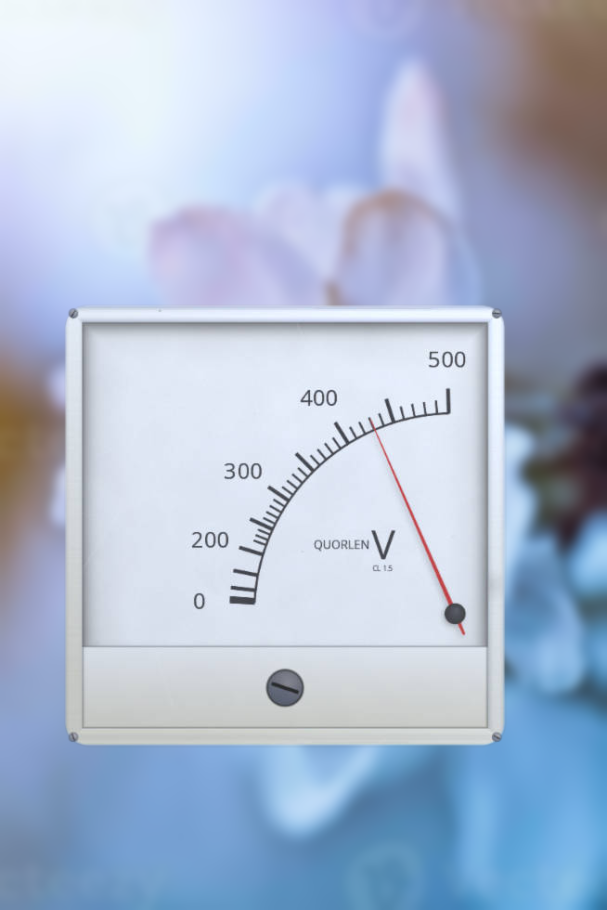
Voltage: V 430
